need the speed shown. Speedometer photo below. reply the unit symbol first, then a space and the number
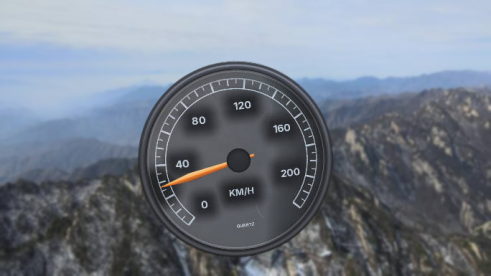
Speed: km/h 27.5
